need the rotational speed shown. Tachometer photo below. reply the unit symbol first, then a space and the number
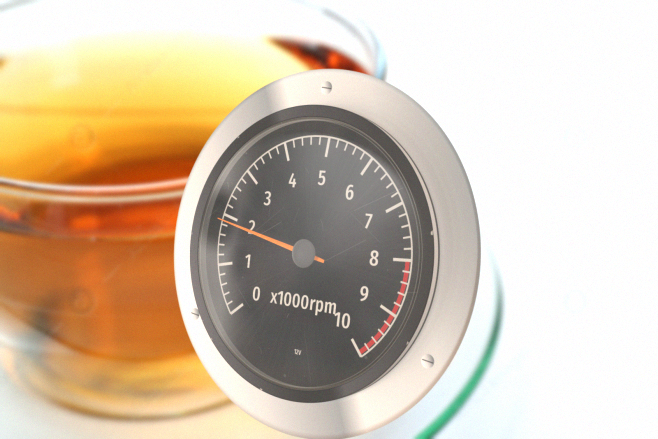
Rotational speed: rpm 1900
